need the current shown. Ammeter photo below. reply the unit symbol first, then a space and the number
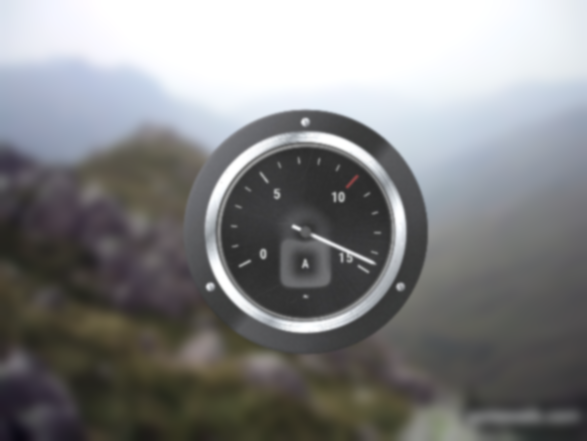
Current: A 14.5
